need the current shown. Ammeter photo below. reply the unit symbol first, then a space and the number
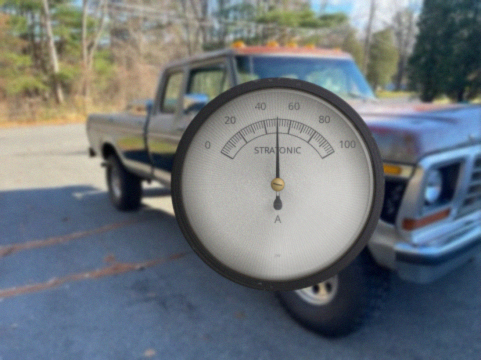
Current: A 50
